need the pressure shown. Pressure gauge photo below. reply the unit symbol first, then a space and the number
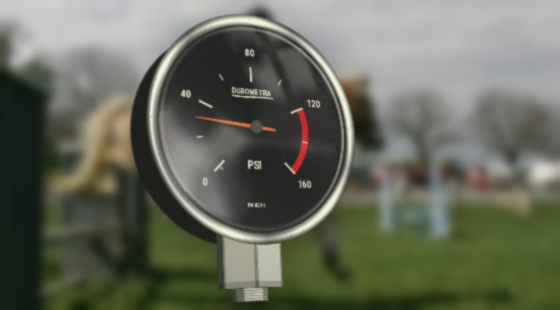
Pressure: psi 30
